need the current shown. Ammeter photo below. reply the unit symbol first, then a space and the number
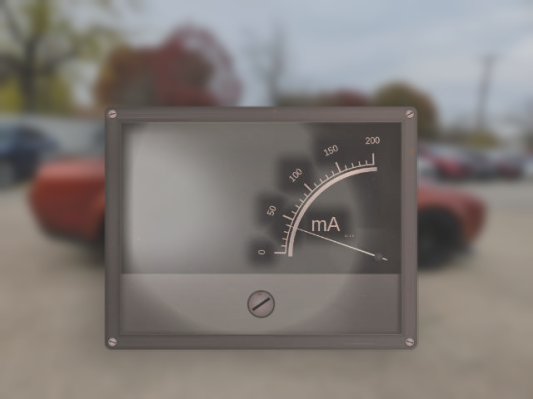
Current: mA 40
